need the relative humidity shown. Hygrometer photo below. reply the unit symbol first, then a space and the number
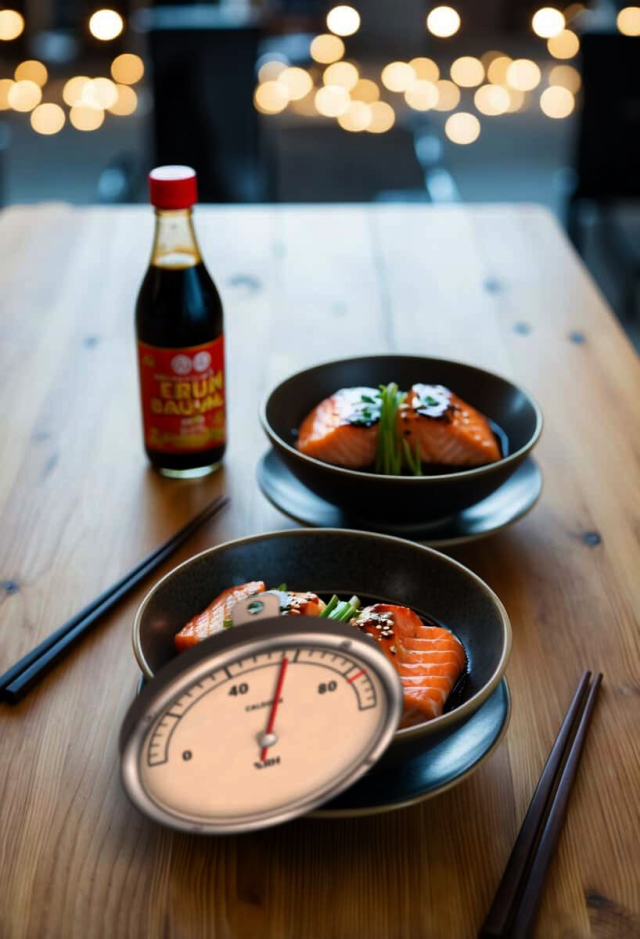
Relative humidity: % 56
